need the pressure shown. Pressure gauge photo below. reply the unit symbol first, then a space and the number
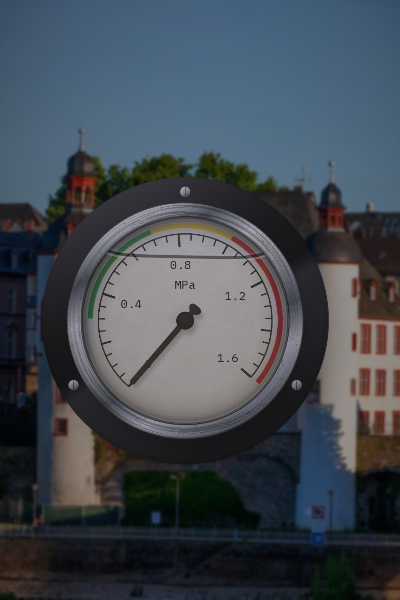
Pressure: MPa 0
